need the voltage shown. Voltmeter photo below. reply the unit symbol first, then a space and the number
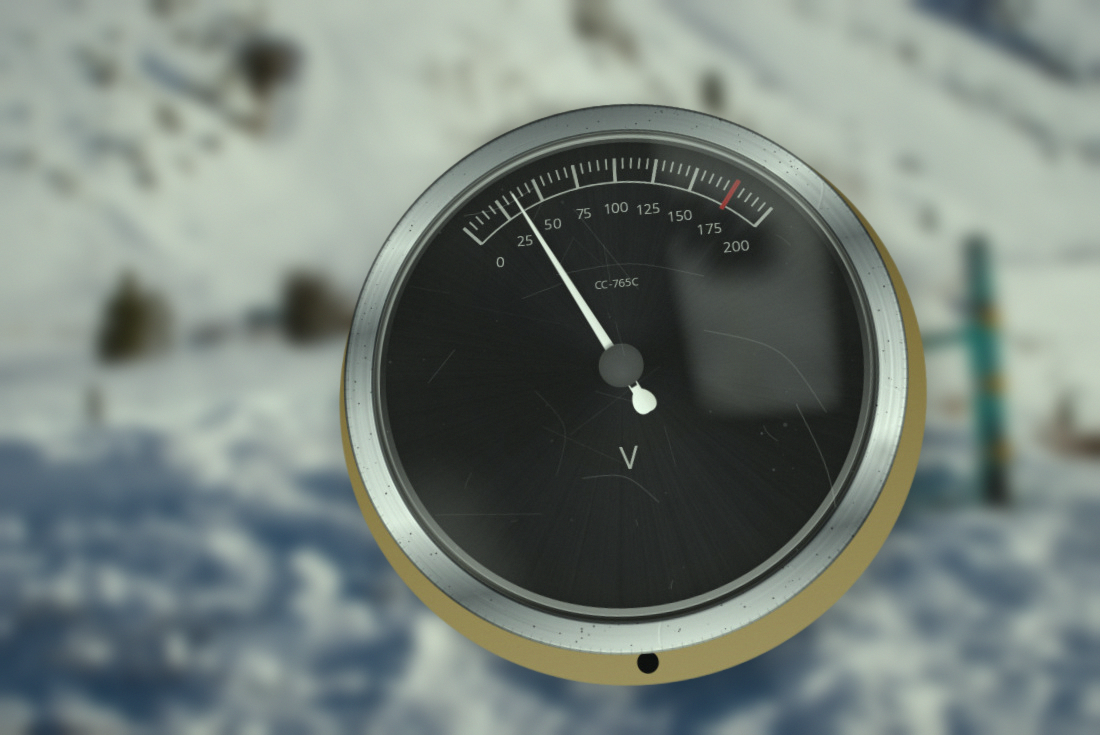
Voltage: V 35
